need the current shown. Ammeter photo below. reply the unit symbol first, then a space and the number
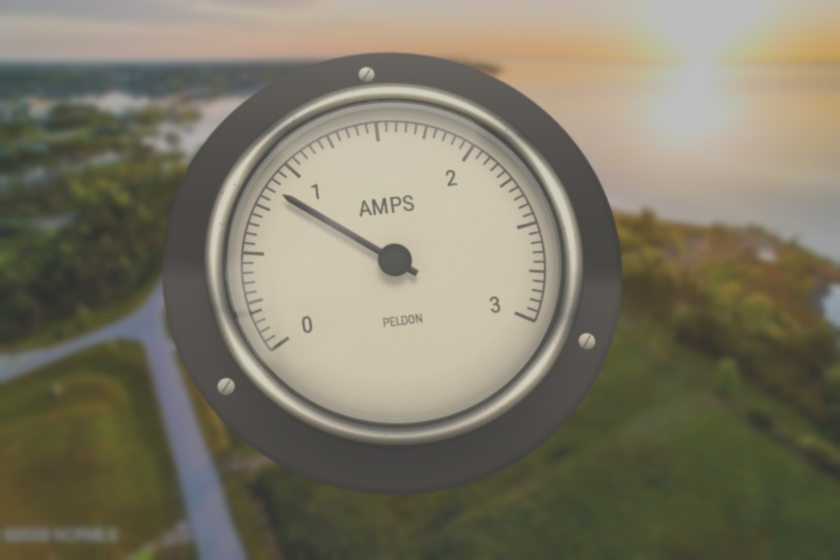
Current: A 0.85
